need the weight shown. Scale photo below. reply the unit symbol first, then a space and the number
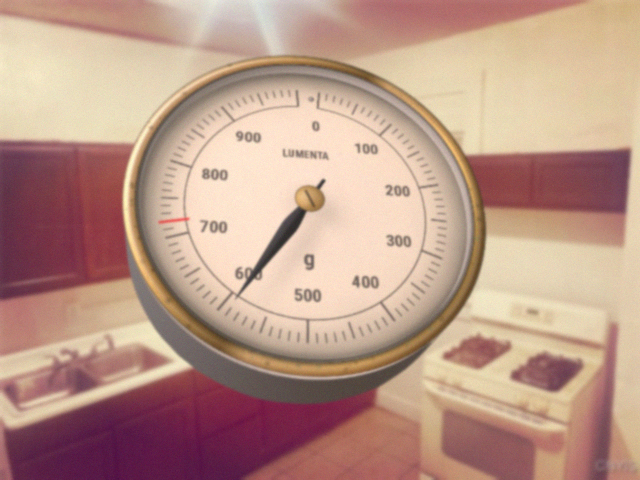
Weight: g 590
